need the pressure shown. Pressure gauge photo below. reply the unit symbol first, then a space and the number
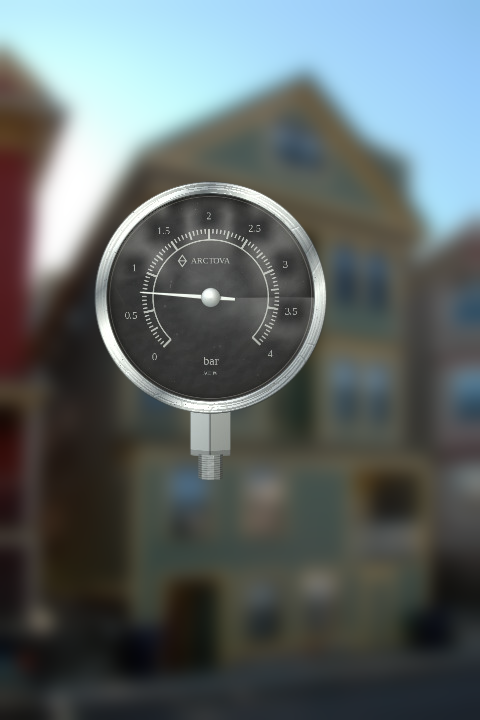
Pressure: bar 0.75
